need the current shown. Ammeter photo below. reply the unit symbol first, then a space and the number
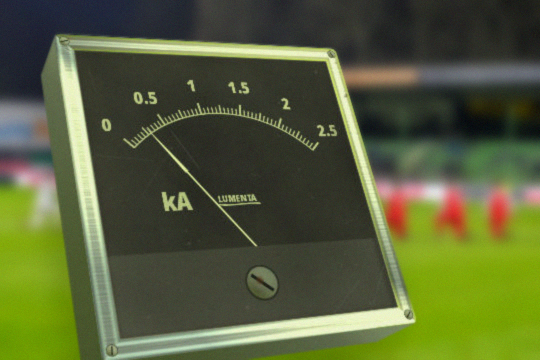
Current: kA 0.25
